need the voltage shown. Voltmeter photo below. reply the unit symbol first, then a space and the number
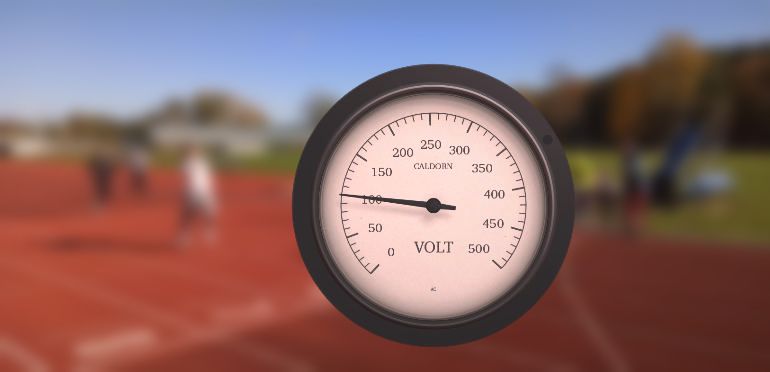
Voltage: V 100
